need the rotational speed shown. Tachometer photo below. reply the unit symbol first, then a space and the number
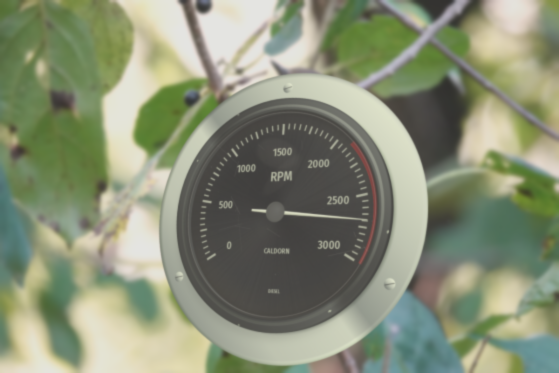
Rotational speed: rpm 2700
